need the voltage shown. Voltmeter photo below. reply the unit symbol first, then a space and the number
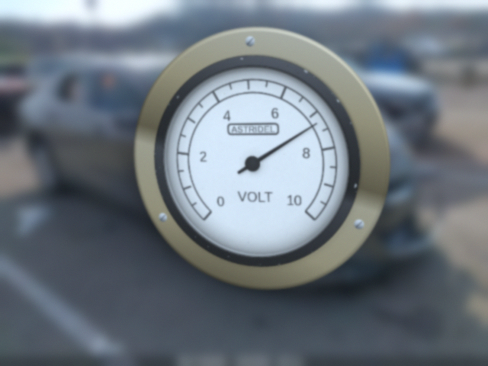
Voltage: V 7.25
